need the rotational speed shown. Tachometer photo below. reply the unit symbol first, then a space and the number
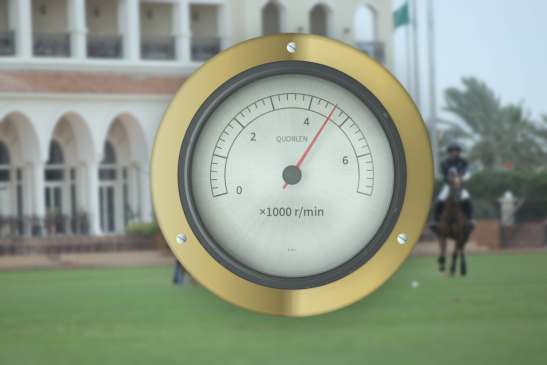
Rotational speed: rpm 4600
